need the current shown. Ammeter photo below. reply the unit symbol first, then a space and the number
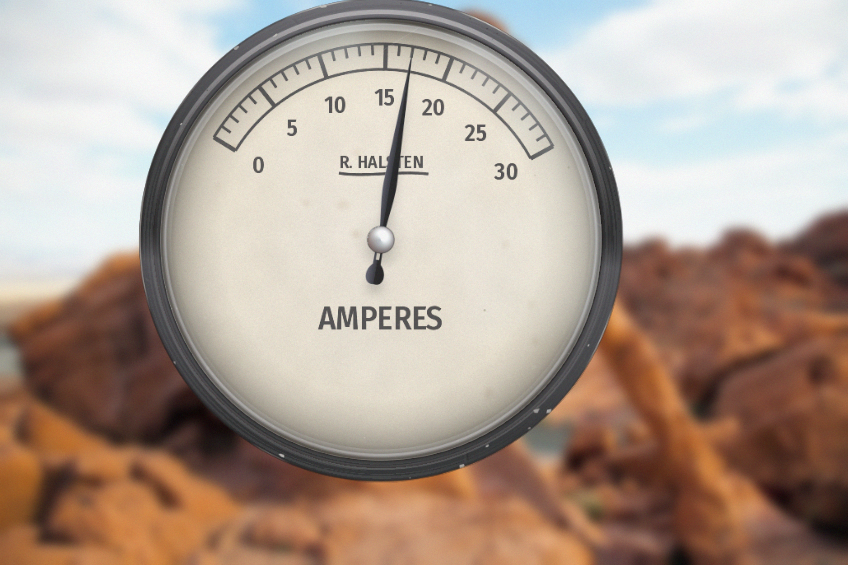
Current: A 17
